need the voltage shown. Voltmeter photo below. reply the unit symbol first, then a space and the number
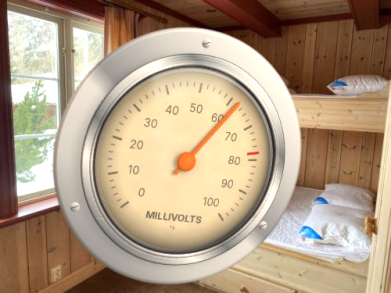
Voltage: mV 62
